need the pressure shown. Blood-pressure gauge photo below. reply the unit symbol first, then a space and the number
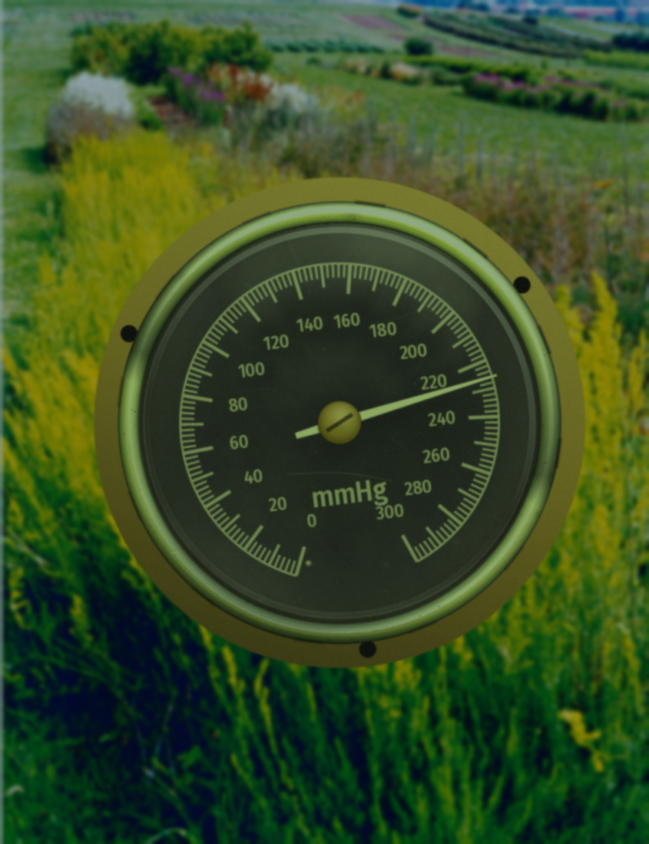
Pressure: mmHg 226
